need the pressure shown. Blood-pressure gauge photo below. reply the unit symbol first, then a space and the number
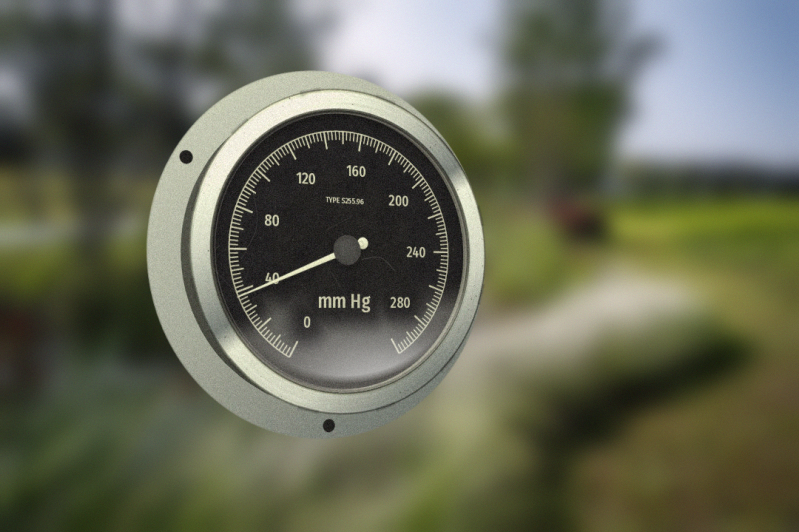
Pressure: mmHg 38
